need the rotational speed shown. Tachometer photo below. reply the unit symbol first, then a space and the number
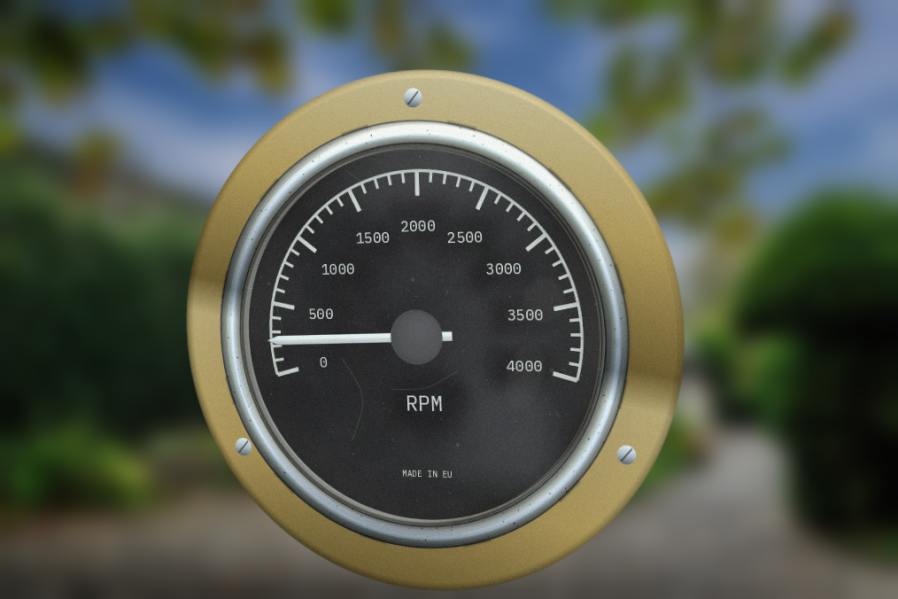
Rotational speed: rpm 250
